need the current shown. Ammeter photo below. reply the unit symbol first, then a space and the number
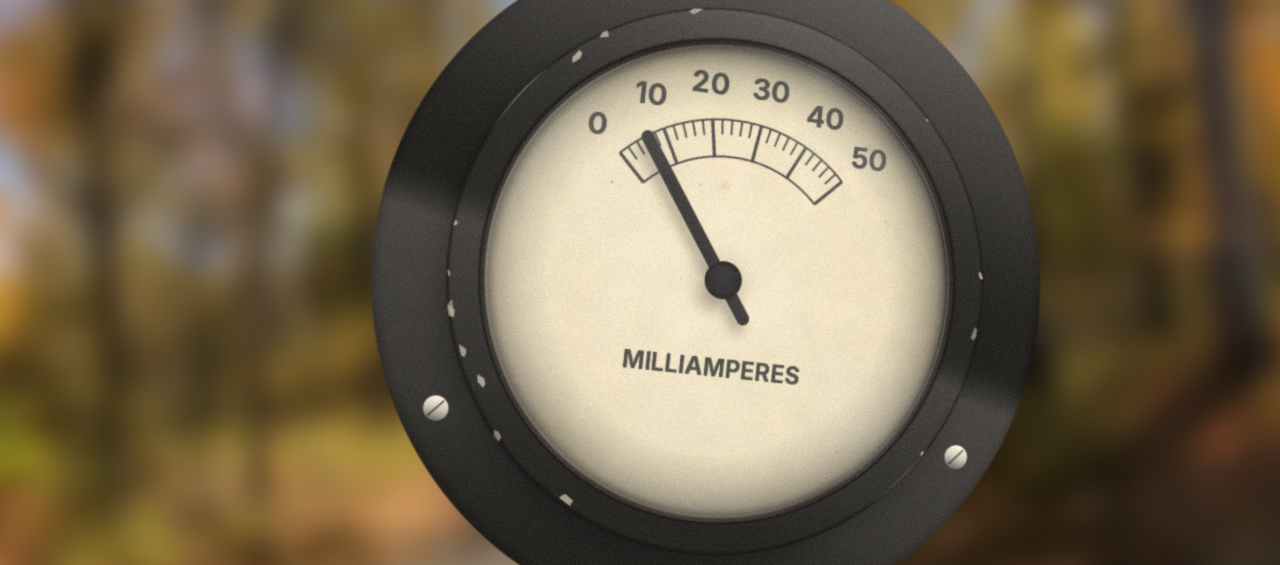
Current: mA 6
